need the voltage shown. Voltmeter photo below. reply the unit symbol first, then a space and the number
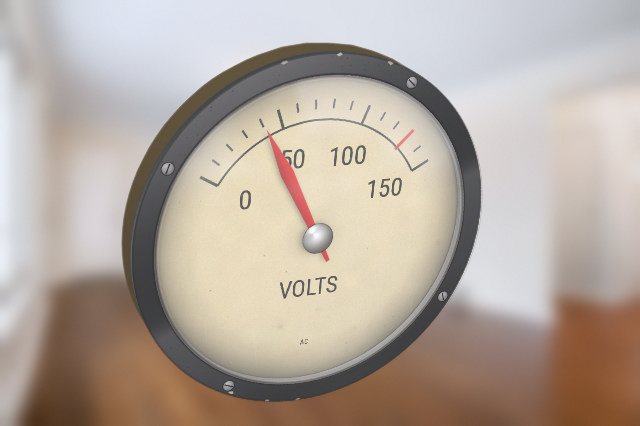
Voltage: V 40
